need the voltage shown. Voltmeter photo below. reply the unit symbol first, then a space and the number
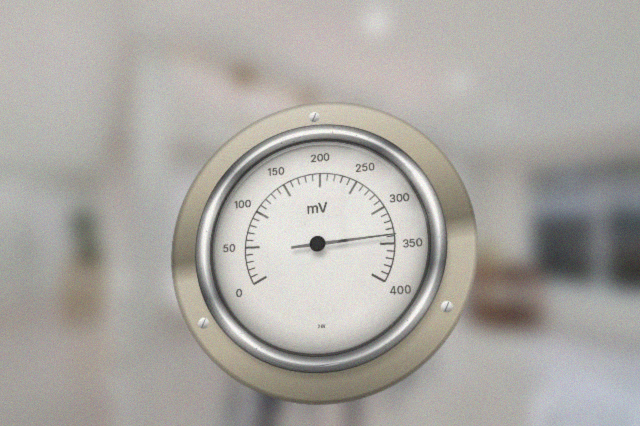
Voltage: mV 340
